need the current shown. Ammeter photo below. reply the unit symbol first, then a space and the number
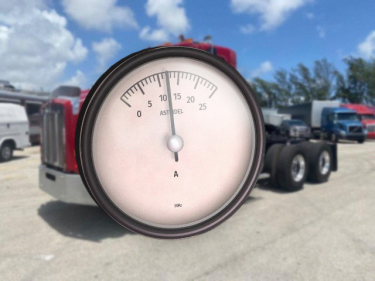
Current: A 12
